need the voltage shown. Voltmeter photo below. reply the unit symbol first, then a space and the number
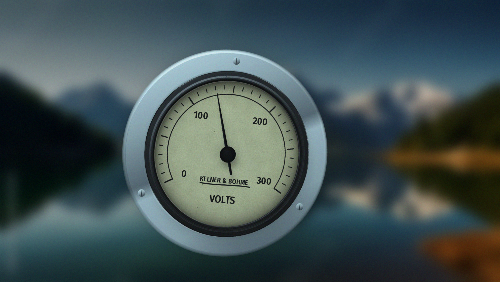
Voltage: V 130
